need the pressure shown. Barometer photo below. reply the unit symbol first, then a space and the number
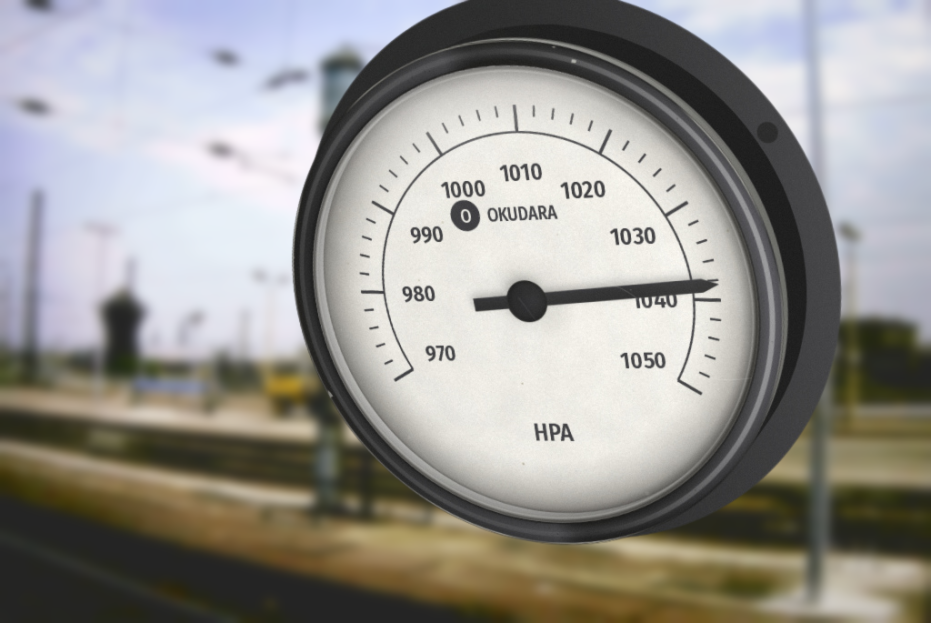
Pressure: hPa 1038
